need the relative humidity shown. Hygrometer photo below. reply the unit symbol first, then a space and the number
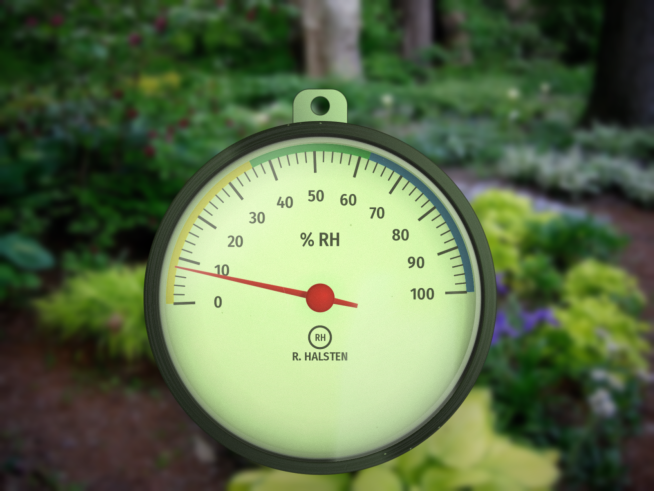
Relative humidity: % 8
